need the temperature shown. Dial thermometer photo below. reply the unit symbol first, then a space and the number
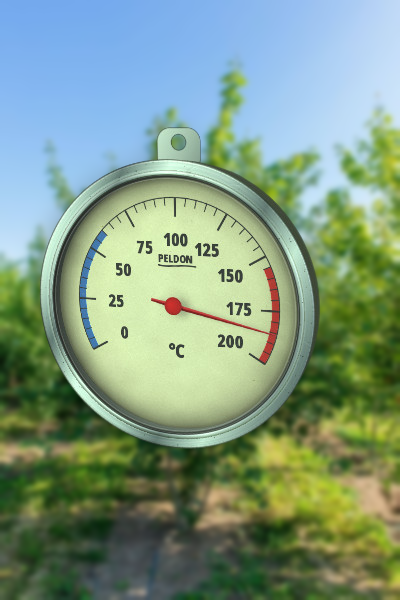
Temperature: °C 185
